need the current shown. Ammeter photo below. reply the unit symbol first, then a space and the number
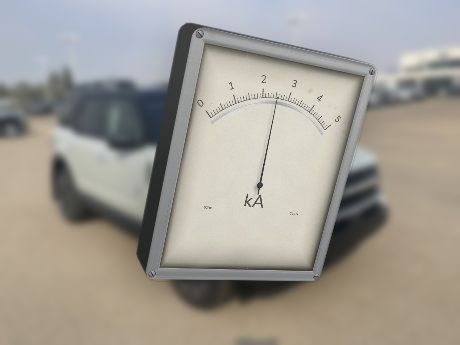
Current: kA 2.5
